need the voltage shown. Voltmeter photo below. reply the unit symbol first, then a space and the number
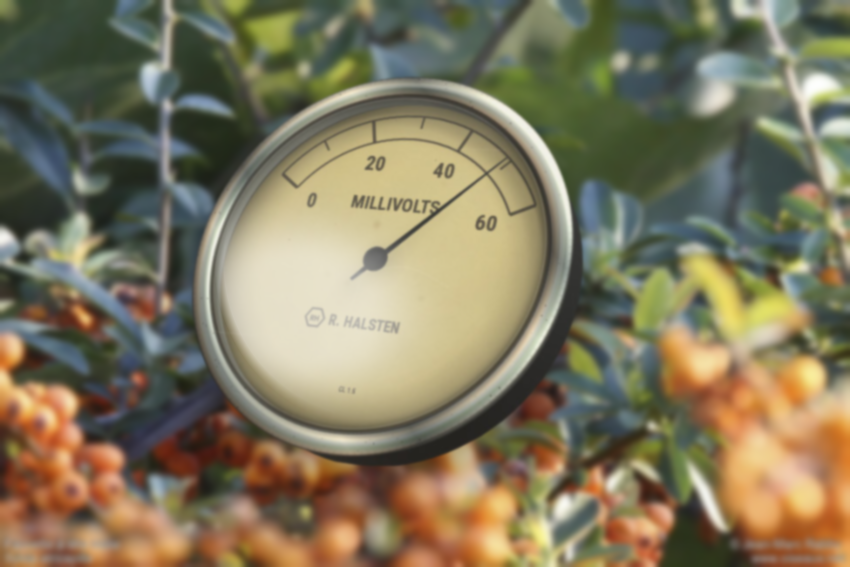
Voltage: mV 50
